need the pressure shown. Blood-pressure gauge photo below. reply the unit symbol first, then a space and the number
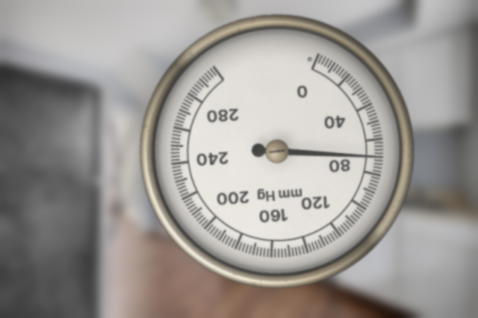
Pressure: mmHg 70
